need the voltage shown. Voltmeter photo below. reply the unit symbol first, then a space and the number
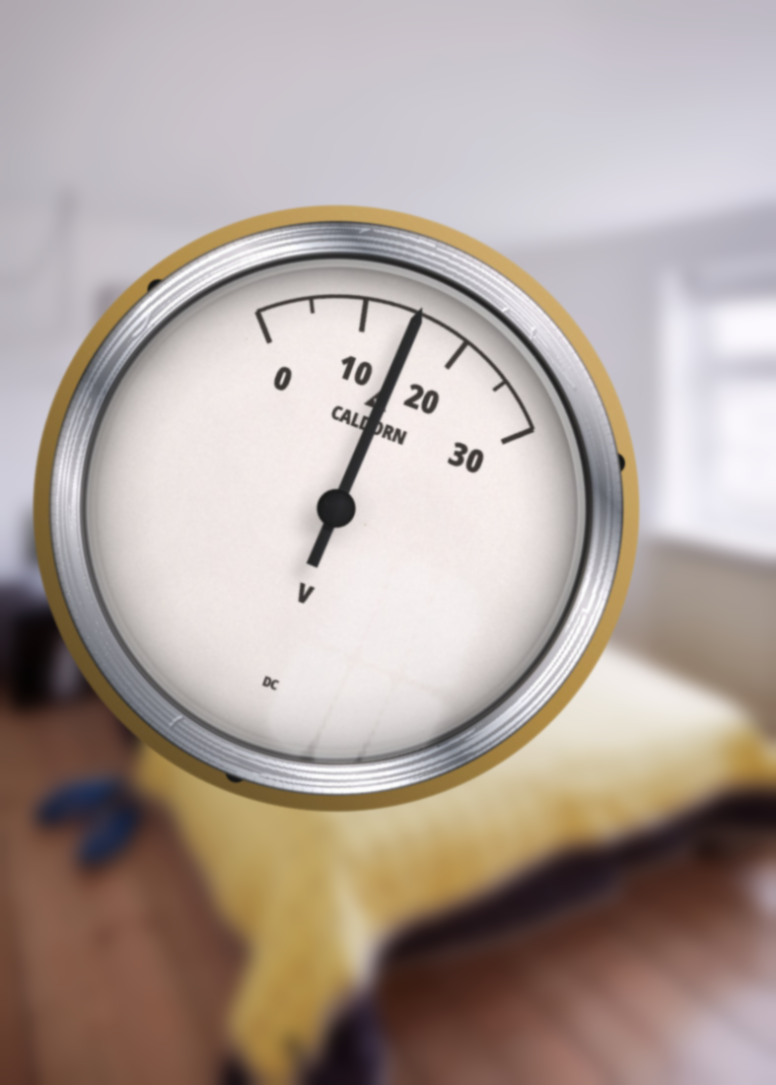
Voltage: V 15
